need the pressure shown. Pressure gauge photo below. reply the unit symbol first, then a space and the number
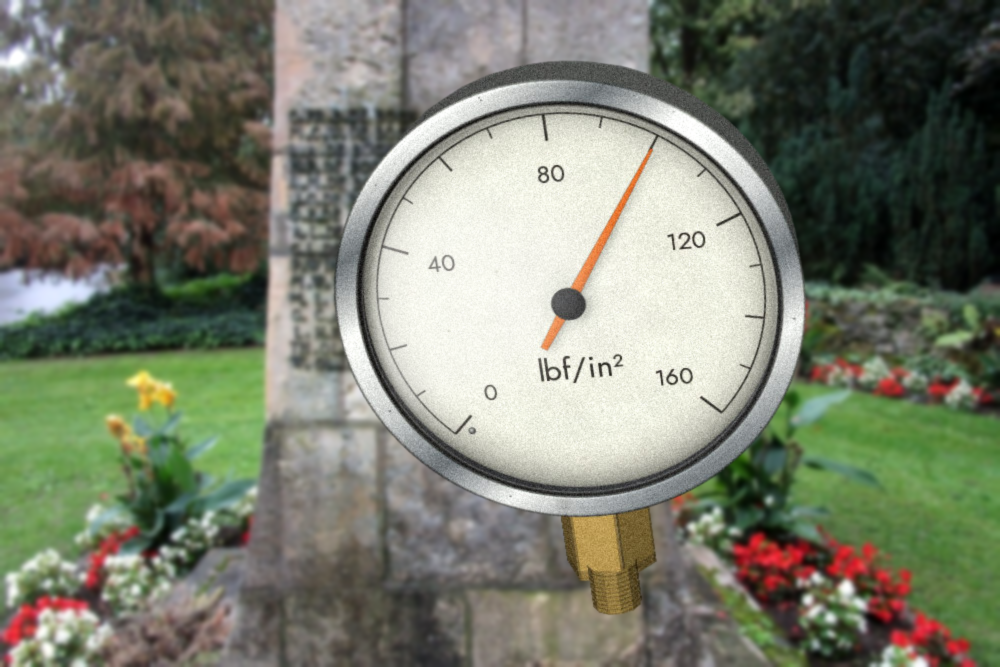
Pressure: psi 100
